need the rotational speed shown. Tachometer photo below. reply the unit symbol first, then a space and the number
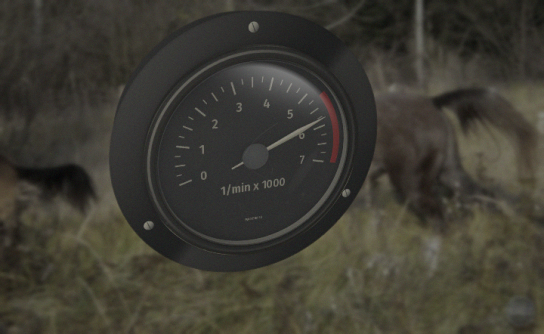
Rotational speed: rpm 5750
